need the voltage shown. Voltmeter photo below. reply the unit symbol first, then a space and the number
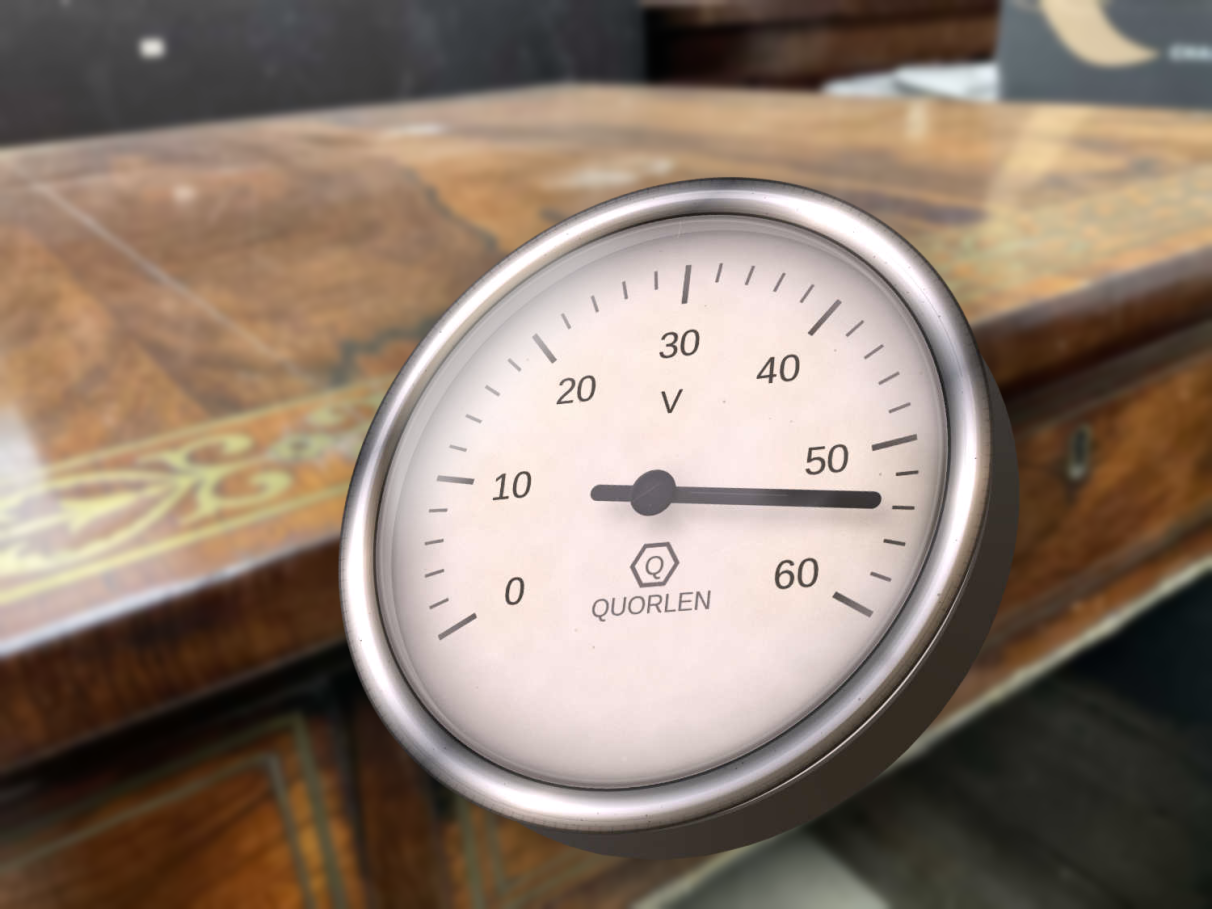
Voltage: V 54
